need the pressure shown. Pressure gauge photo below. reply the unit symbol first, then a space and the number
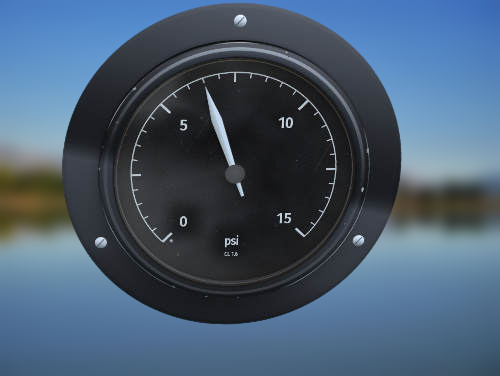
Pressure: psi 6.5
